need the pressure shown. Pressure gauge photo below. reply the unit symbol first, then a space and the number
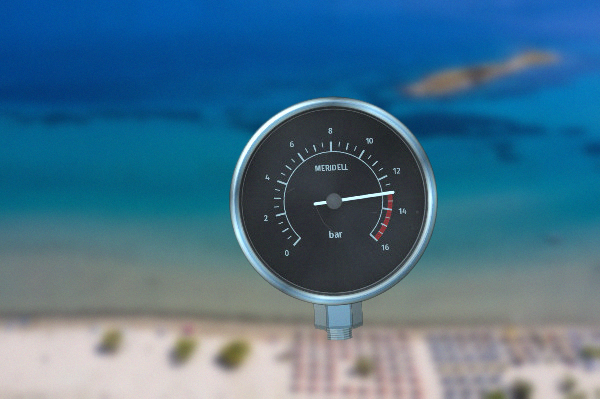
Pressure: bar 13
